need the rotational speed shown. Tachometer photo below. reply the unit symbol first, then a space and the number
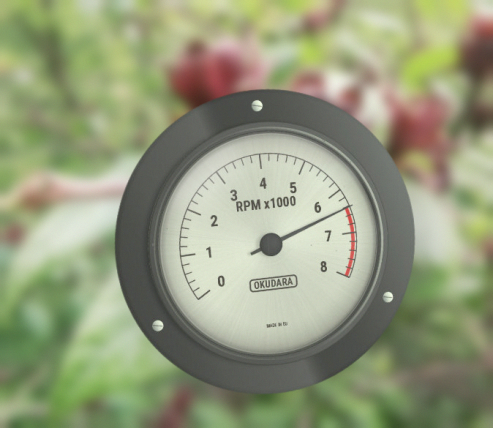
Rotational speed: rpm 6400
